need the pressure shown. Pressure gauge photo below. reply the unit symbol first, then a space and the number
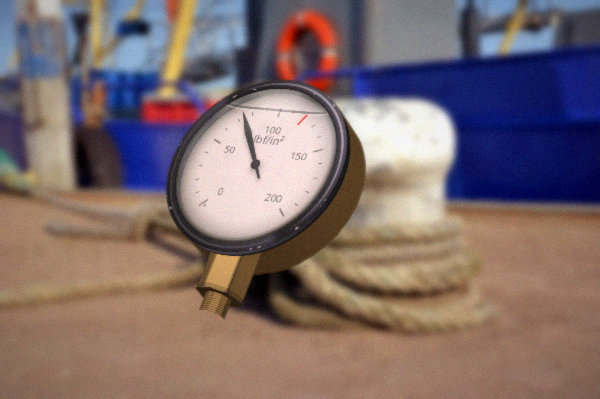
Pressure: psi 75
